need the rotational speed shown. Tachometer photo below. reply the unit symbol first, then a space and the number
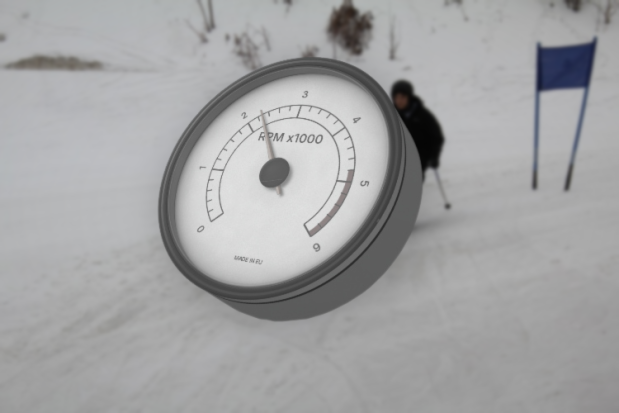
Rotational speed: rpm 2300
